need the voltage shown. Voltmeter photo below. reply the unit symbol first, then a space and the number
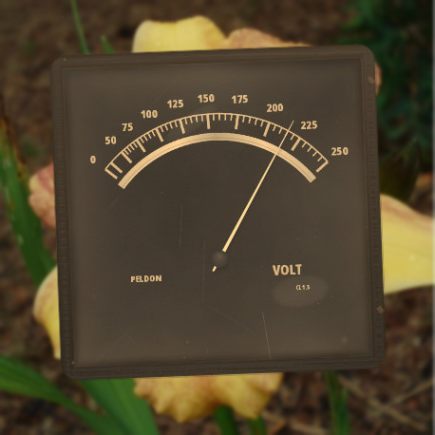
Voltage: V 215
